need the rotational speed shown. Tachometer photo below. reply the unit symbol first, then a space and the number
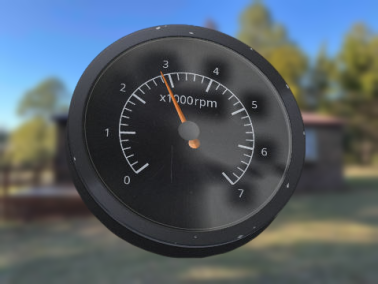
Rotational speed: rpm 2800
